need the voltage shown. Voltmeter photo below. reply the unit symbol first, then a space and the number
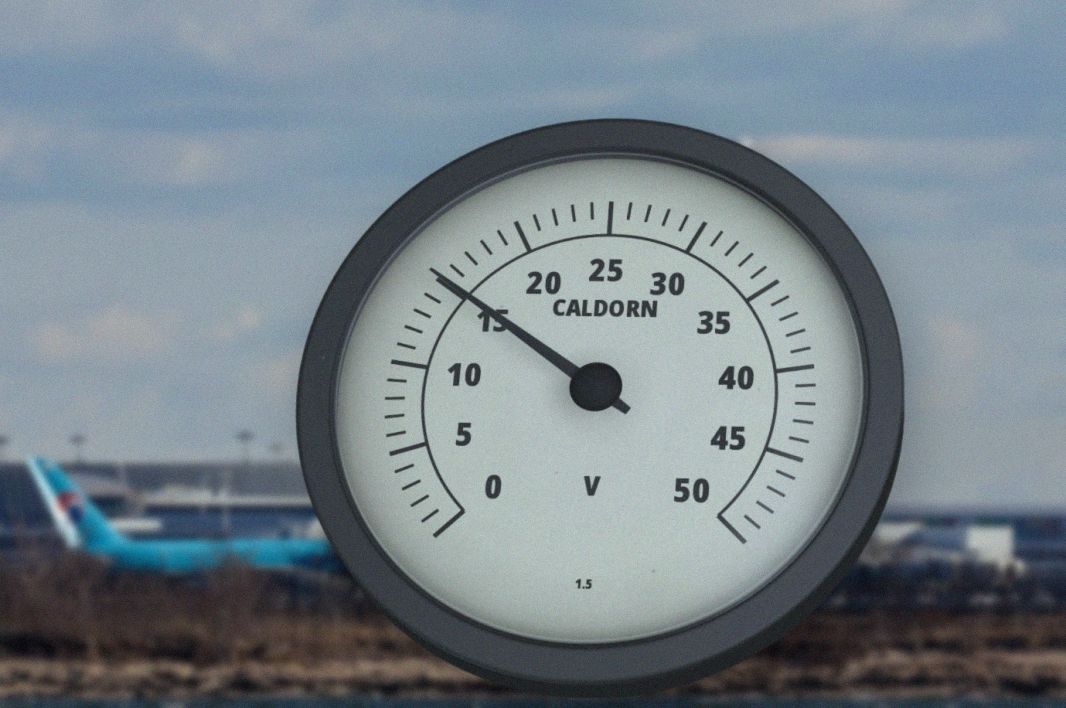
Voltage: V 15
